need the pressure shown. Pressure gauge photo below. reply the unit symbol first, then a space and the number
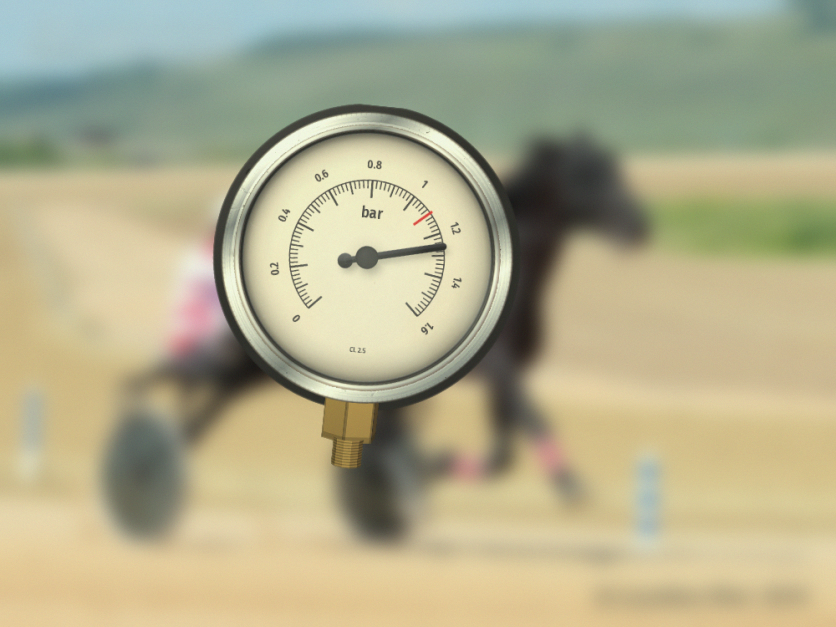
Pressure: bar 1.26
